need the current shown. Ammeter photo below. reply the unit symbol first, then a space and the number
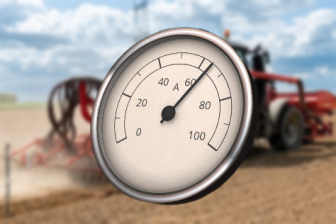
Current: A 65
